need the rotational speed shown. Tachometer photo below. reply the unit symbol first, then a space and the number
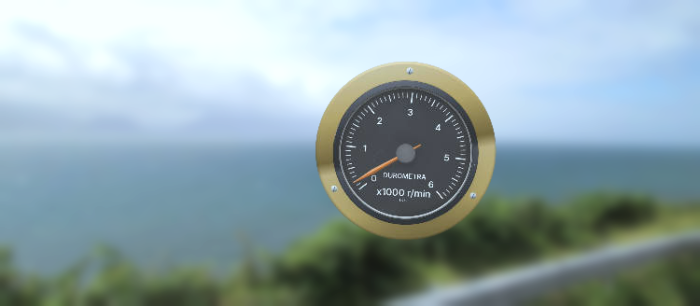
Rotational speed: rpm 200
